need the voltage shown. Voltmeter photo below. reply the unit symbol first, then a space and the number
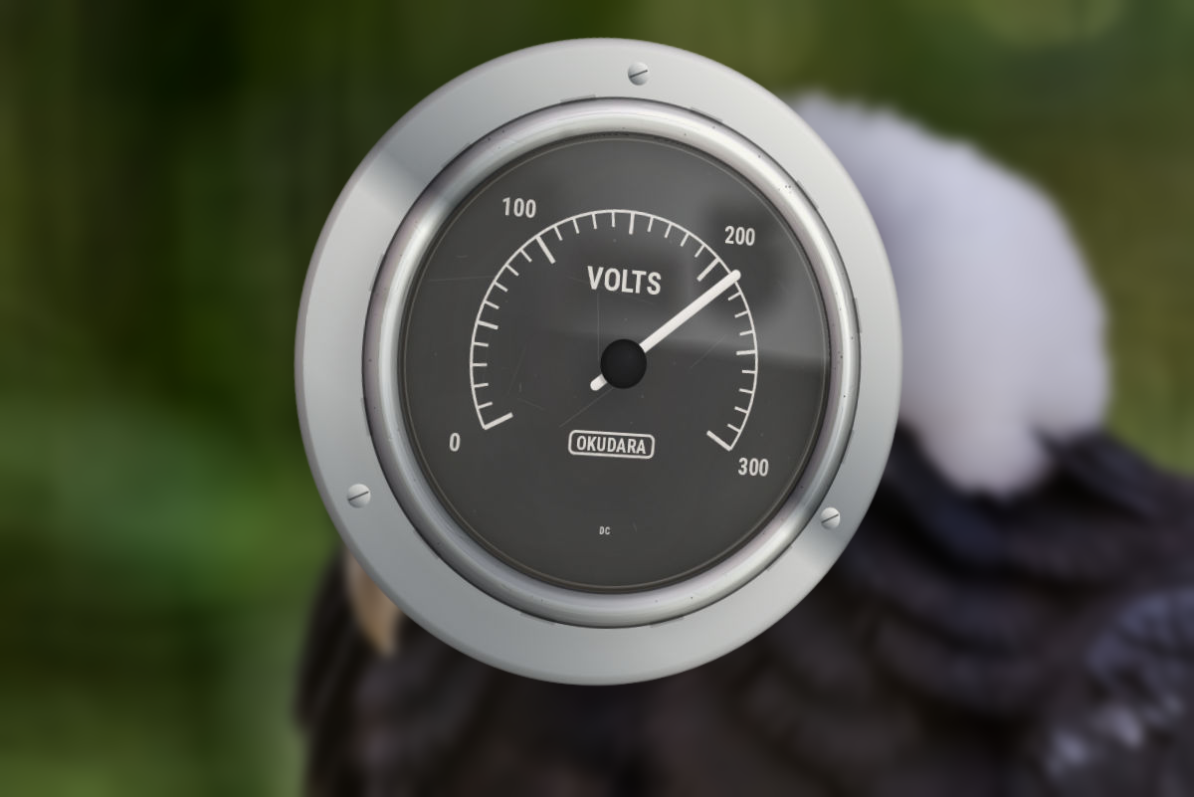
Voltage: V 210
